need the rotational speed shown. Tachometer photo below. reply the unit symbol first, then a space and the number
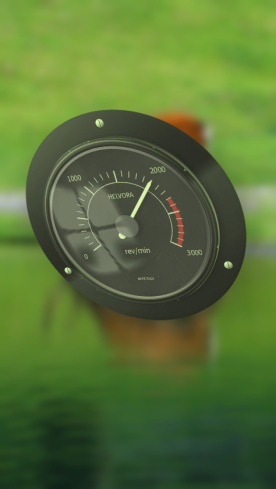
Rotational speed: rpm 2000
